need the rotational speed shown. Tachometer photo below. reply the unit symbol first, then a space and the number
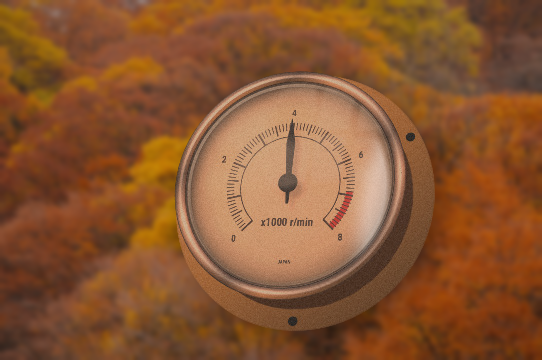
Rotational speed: rpm 4000
